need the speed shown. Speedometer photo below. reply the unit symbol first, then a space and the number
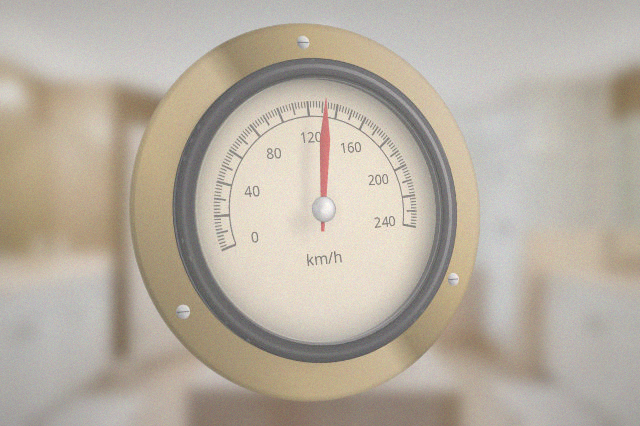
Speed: km/h 130
